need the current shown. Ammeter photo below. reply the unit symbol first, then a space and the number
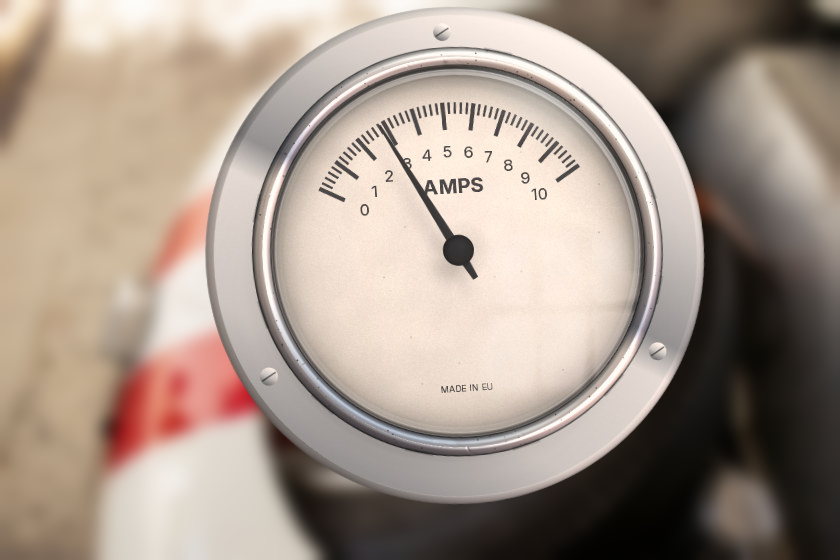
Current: A 2.8
